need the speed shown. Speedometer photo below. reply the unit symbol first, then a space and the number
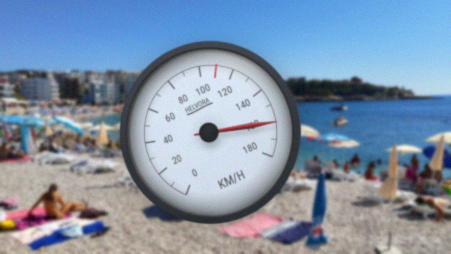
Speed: km/h 160
